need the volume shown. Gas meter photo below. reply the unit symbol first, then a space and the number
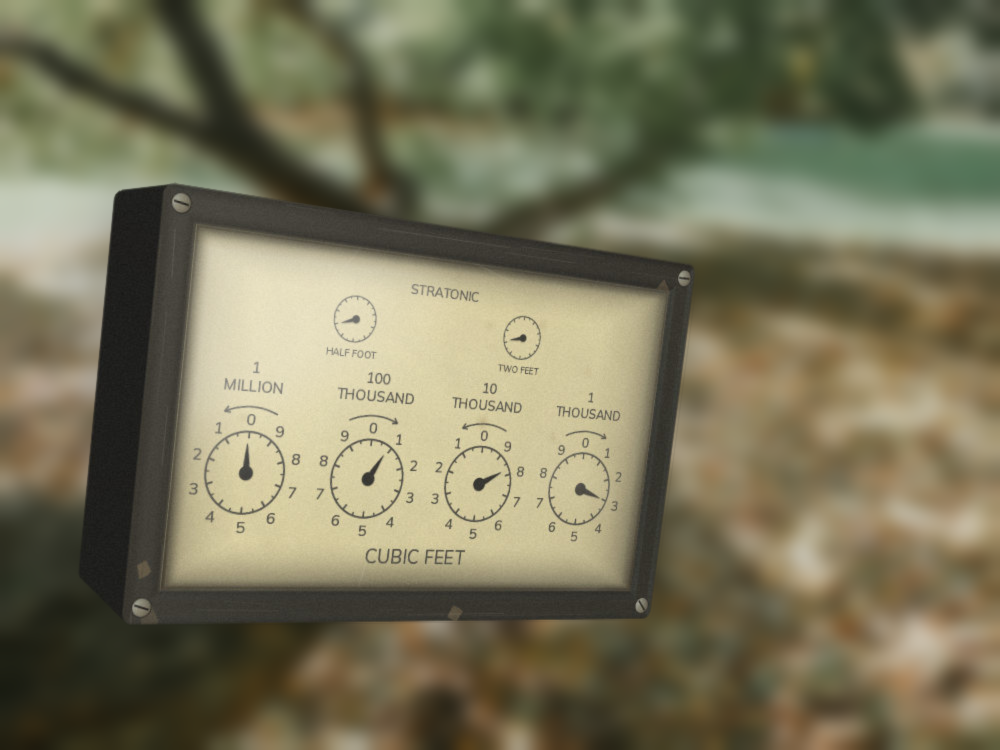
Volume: ft³ 8300
